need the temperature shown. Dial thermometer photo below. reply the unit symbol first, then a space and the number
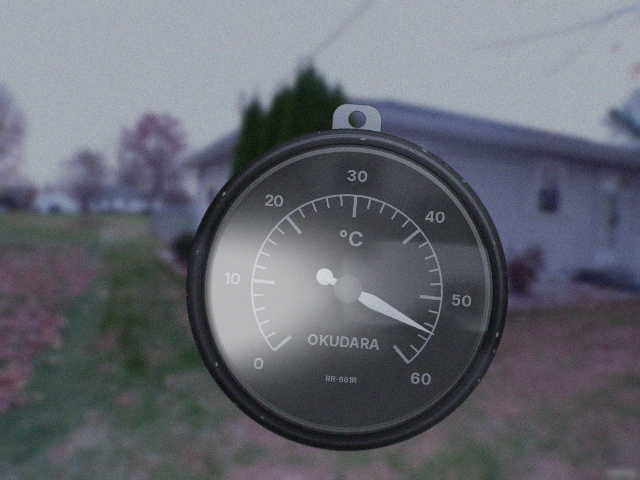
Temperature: °C 55
